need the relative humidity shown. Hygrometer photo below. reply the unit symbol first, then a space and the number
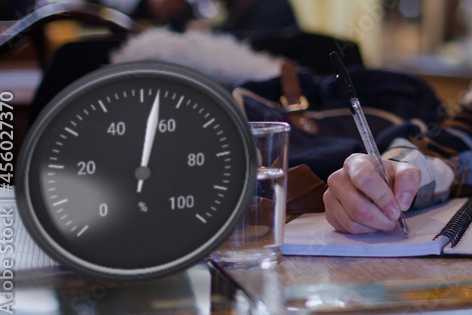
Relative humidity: % 54
